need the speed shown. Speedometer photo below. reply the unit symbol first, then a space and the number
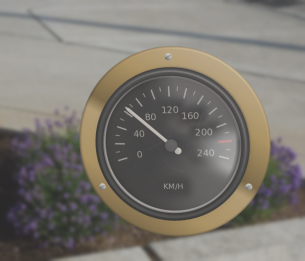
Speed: km/h 65
